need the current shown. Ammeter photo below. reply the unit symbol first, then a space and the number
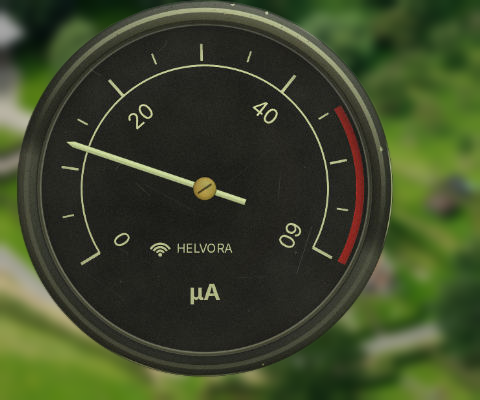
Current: µA 12.5
